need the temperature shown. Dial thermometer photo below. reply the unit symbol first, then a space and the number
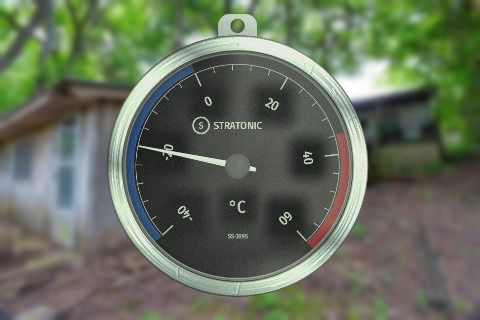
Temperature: °C -20
